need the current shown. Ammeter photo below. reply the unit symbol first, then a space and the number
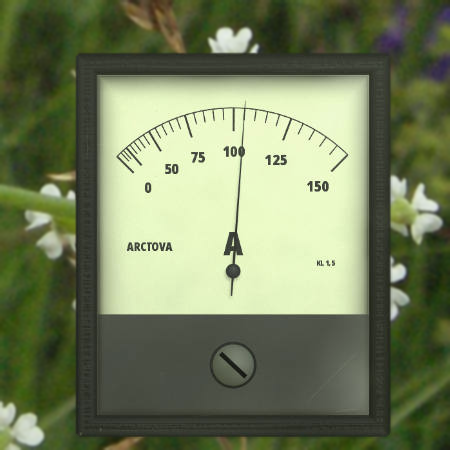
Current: A 105
